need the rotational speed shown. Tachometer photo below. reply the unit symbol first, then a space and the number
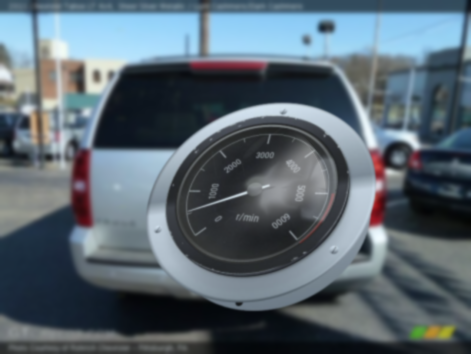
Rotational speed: rpm 500
